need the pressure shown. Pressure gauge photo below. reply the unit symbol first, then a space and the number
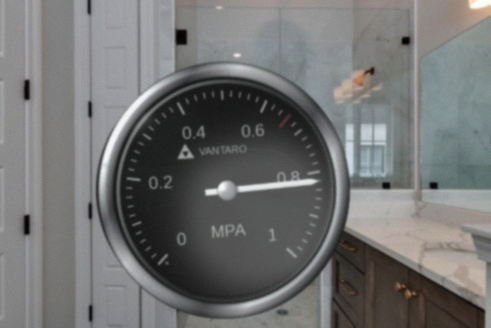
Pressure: MPa 0.82
